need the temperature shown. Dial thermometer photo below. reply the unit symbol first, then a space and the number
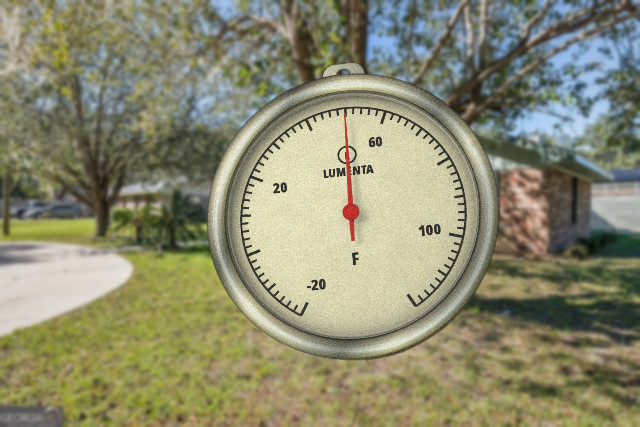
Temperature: °F 50
